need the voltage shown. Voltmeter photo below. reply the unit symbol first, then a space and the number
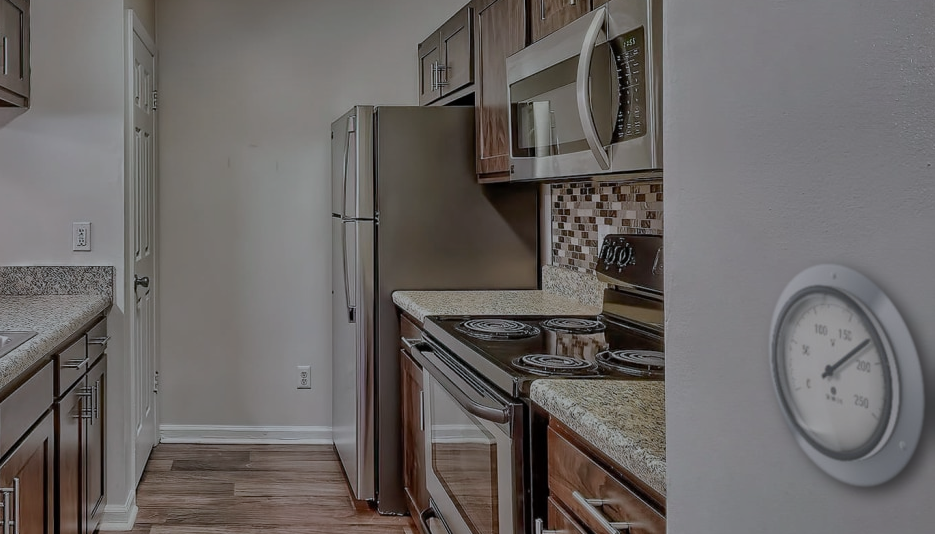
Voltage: V 180
